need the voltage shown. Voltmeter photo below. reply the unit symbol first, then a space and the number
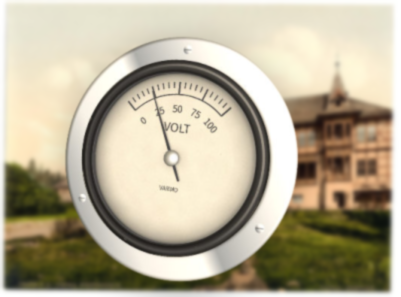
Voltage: V 25
